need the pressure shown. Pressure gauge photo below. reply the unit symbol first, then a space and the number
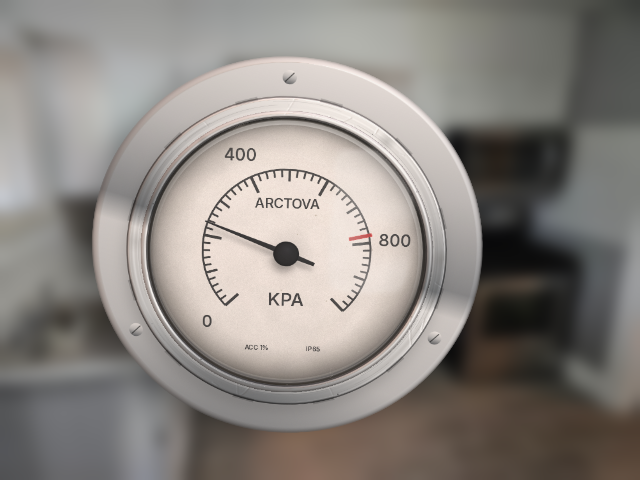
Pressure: kPa 240
